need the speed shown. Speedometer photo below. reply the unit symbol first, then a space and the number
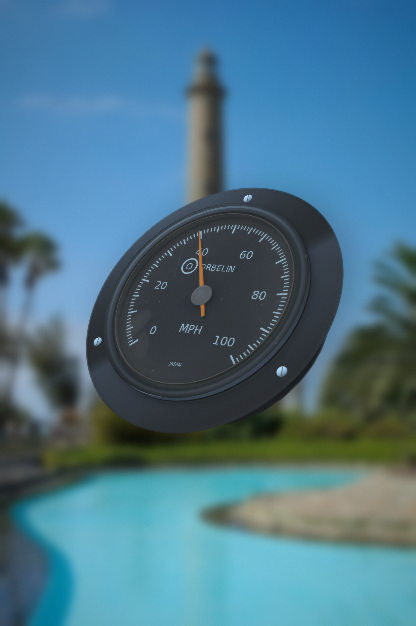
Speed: mph 40
